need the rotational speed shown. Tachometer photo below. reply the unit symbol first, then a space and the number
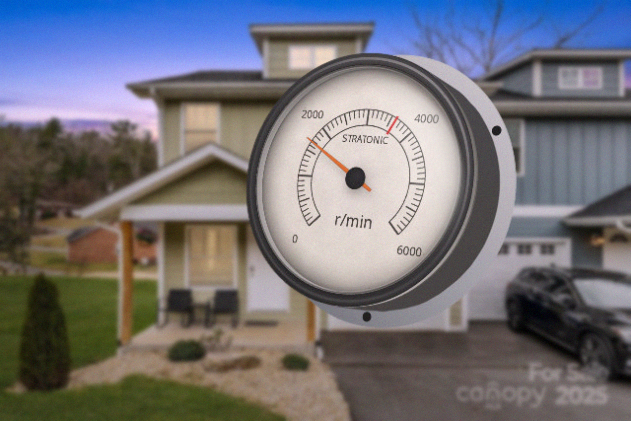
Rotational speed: rpm 1700
